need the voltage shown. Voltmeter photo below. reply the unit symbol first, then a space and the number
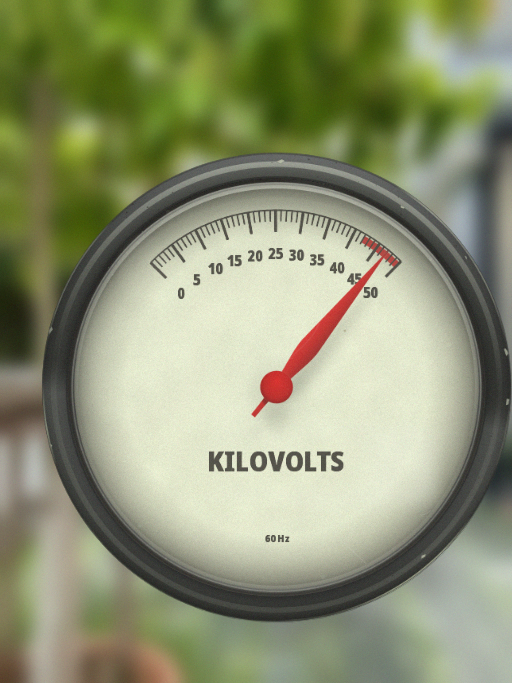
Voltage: kV 47
